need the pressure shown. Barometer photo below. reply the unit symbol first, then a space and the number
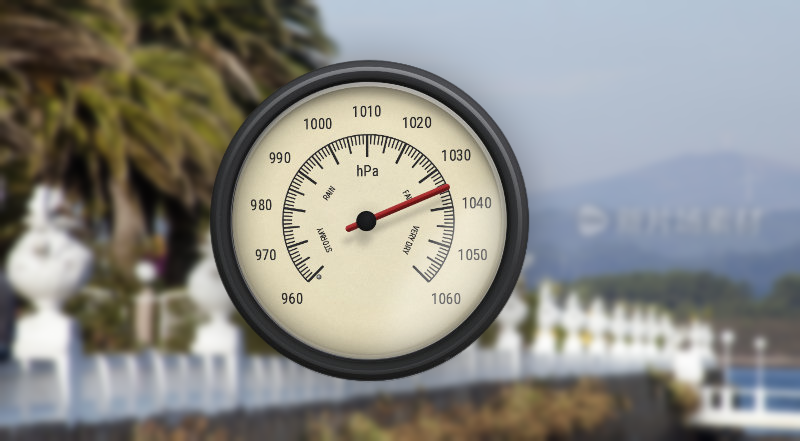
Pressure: hPa 1035
